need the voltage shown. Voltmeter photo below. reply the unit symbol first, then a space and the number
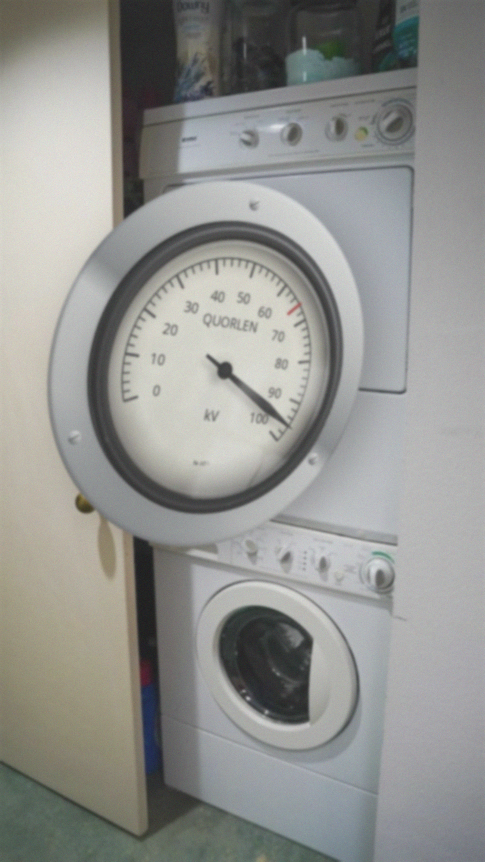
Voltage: kV 96
